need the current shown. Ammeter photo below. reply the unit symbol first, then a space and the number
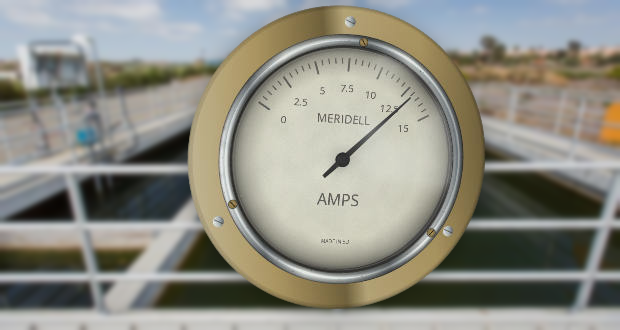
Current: A 13
